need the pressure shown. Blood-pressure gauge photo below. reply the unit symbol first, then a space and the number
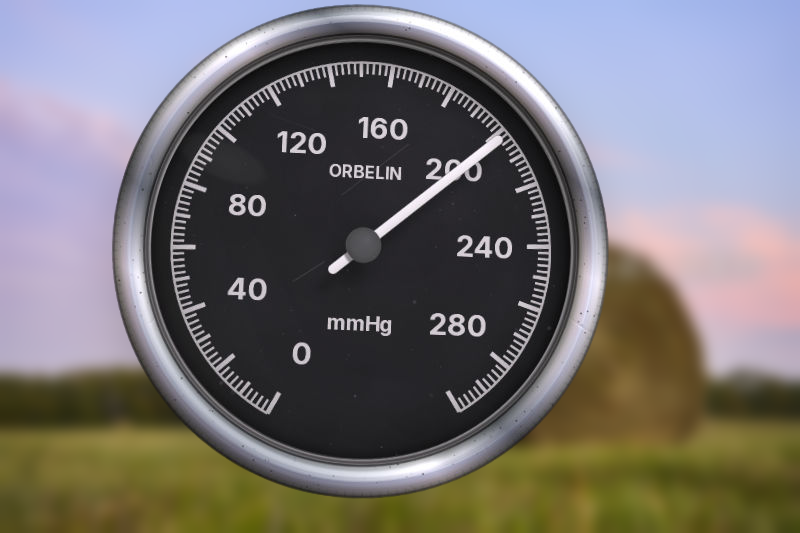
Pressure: mmHg 202
